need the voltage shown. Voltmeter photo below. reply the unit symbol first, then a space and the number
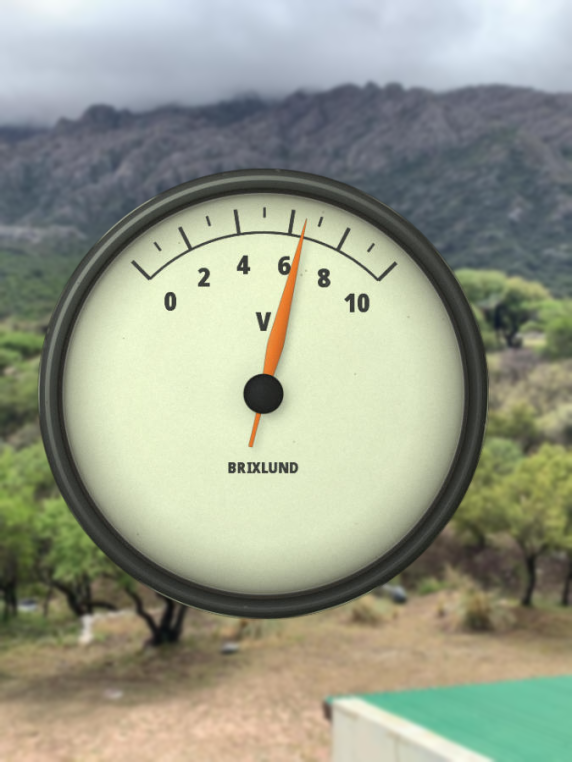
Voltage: V 6.5
